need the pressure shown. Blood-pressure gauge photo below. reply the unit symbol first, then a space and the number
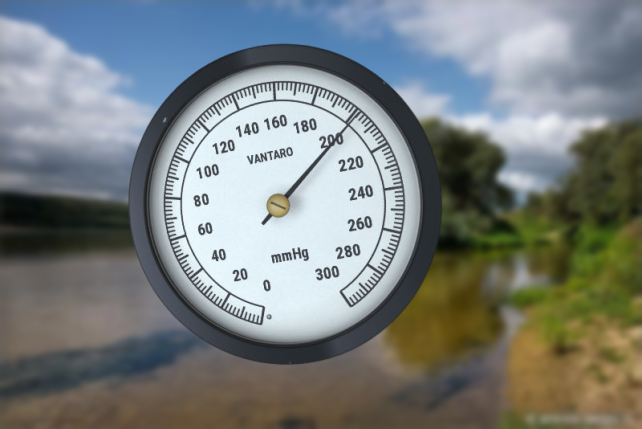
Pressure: mmHg 202
